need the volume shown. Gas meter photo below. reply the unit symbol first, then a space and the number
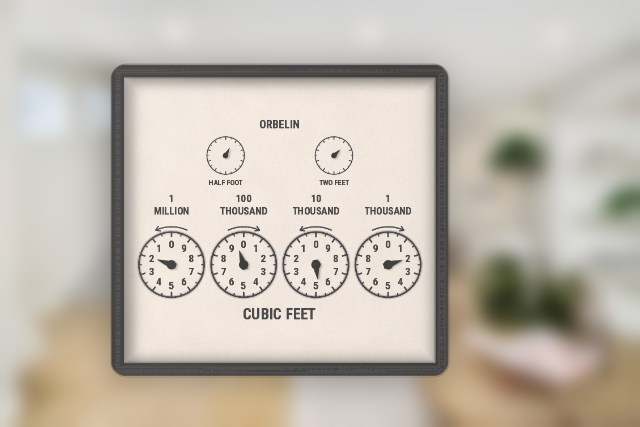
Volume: ft³ 195200
